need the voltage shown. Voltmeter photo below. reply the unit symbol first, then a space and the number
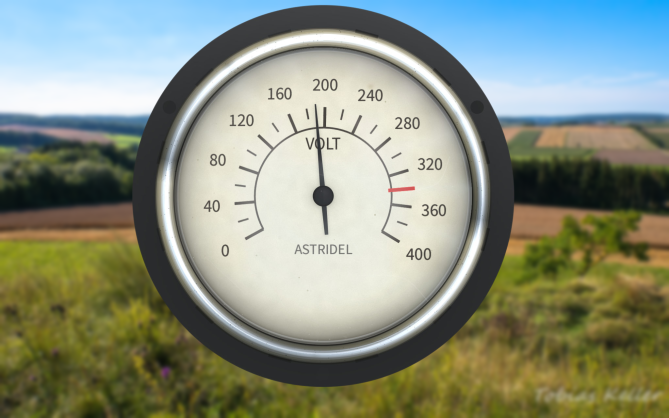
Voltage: V 190
